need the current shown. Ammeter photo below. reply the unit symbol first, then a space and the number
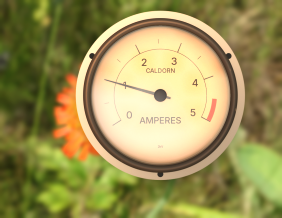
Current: A 1
